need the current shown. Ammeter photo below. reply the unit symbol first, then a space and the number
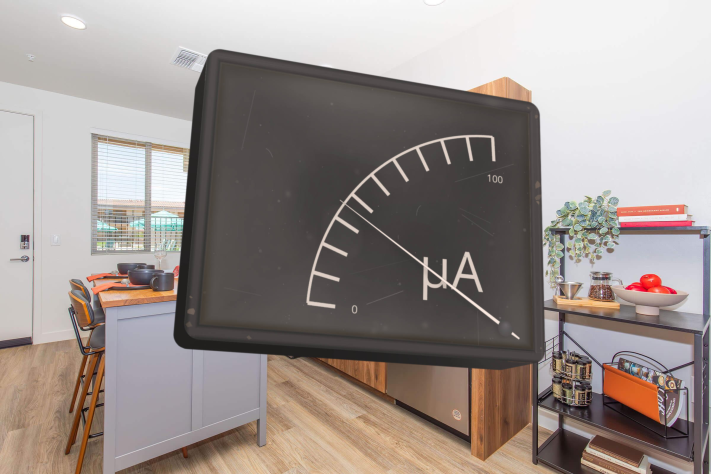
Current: µA 35
